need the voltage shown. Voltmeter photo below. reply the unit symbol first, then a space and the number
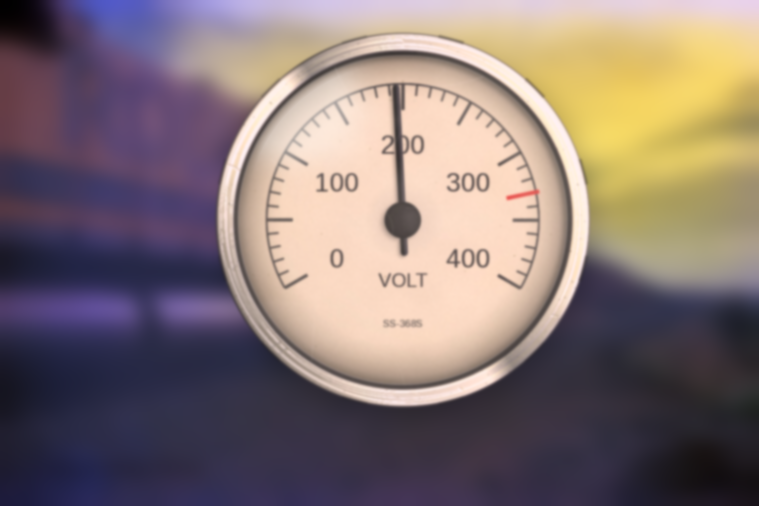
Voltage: V 195
